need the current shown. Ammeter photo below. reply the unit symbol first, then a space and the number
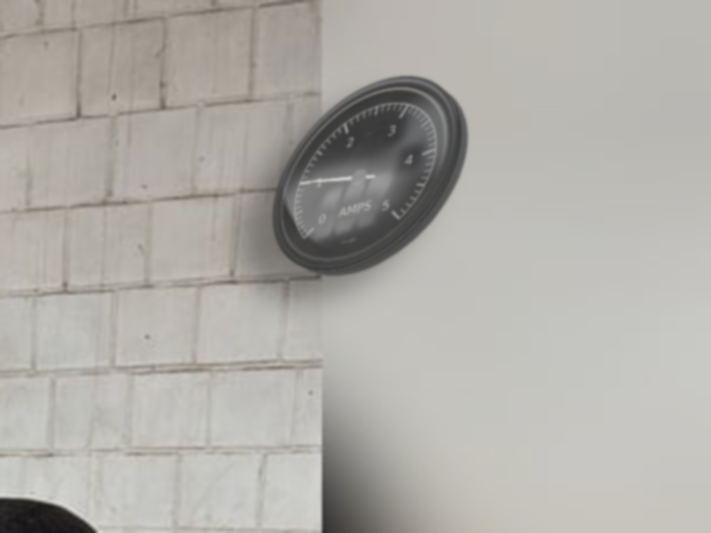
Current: A 1
